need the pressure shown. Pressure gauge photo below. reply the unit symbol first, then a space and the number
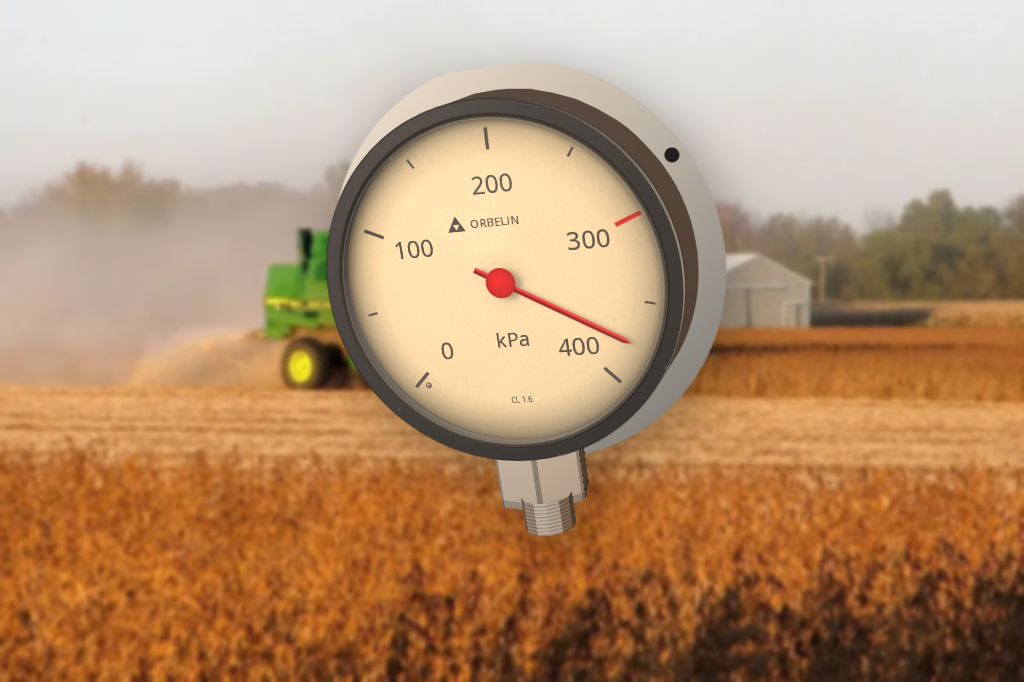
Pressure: kPa 375
